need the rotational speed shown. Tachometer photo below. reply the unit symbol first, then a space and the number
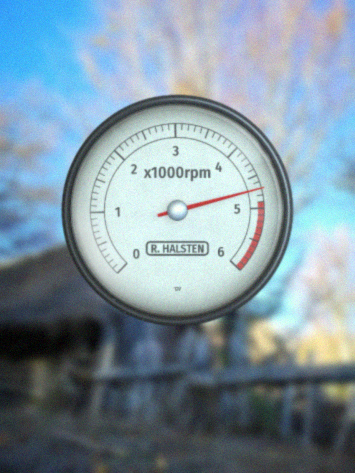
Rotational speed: rpm 4700
